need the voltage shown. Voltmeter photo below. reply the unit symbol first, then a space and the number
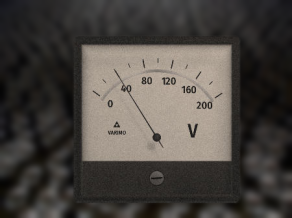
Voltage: V 40
